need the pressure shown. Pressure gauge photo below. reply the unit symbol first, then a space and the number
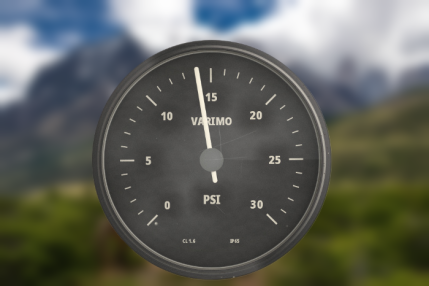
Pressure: psi 14
